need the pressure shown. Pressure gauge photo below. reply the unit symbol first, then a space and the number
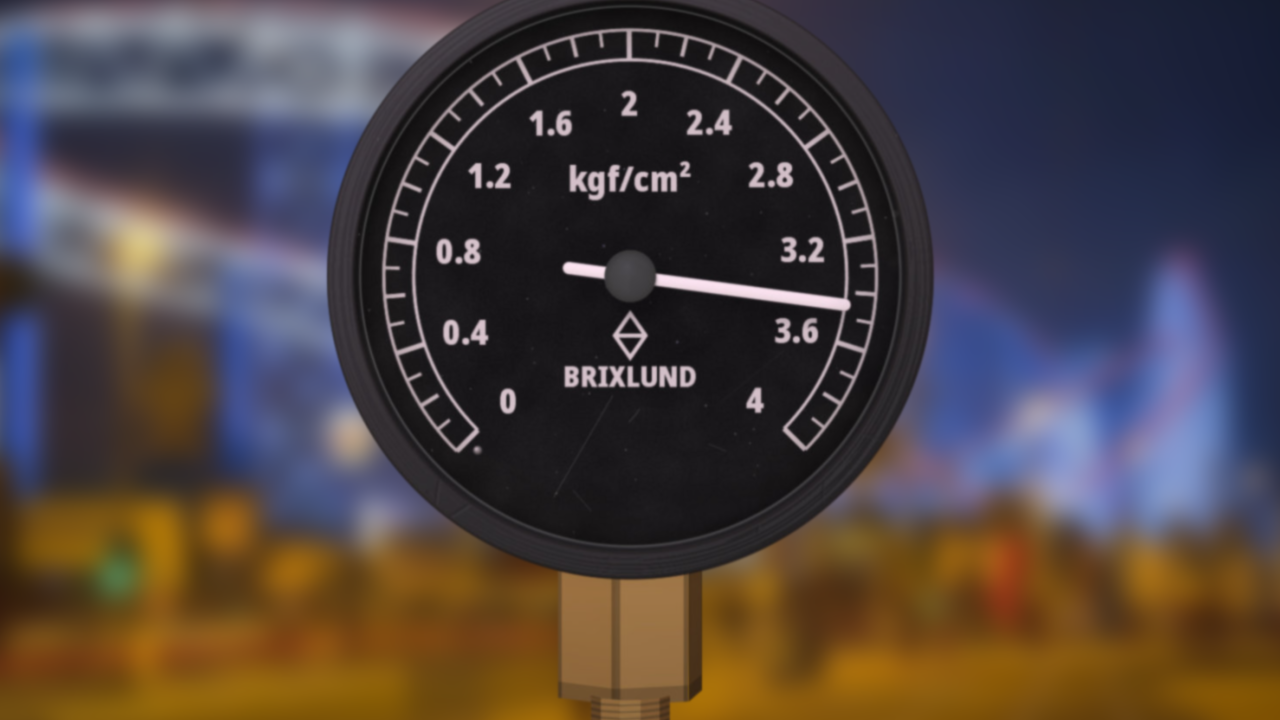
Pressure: kg/cm² 3.45
